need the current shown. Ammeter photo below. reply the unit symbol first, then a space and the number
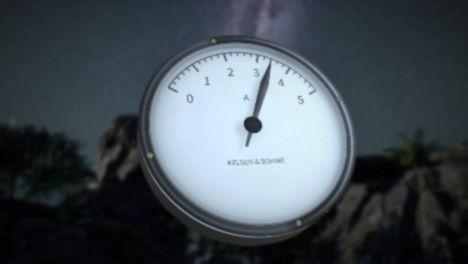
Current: A 3.4
